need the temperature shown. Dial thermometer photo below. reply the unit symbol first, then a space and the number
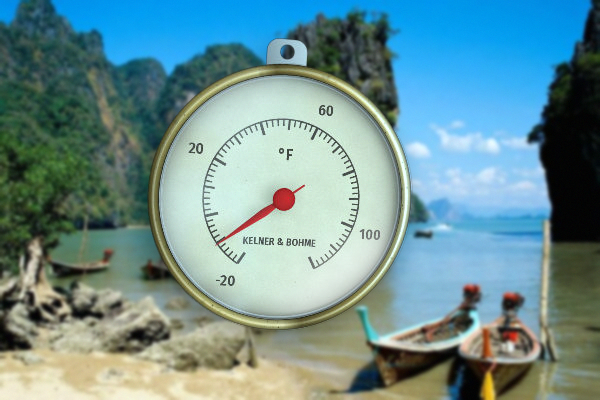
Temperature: °F -10
